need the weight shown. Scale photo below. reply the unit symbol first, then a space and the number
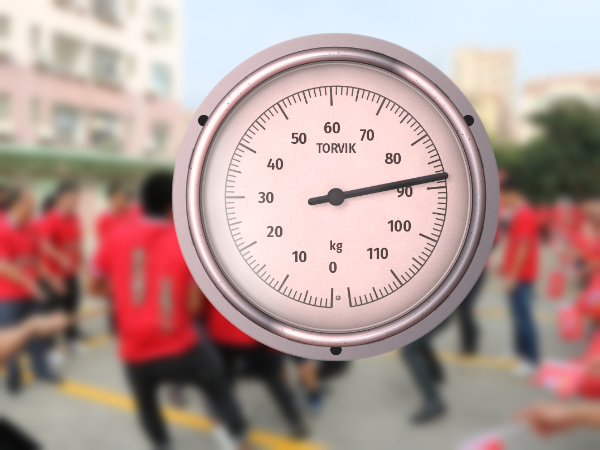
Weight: kg 88
